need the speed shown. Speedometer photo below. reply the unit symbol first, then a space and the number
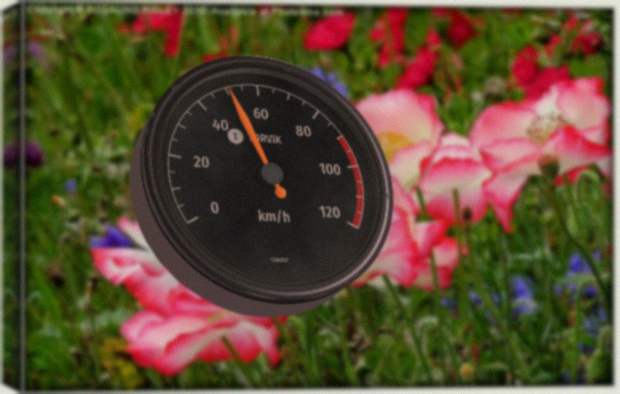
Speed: km/h 50
